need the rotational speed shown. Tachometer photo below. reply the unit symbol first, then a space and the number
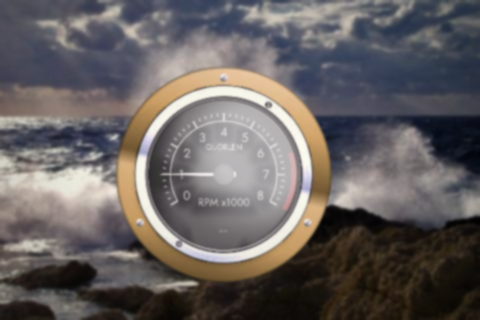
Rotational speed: rpm 1000
